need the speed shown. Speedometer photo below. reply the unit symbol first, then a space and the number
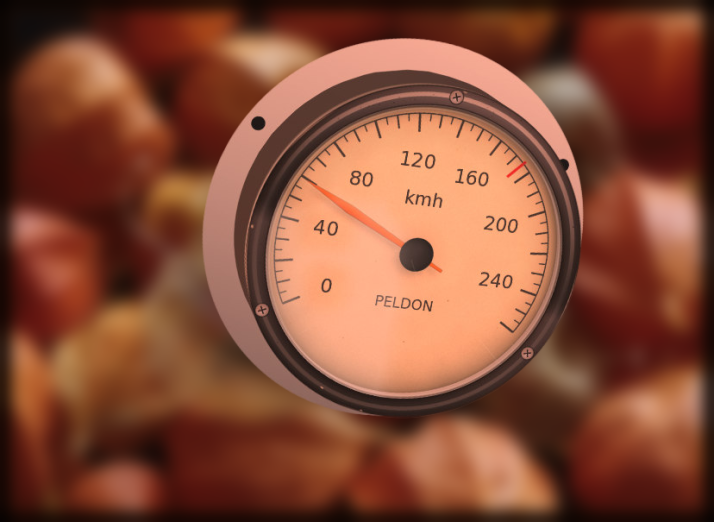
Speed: km/h 60
